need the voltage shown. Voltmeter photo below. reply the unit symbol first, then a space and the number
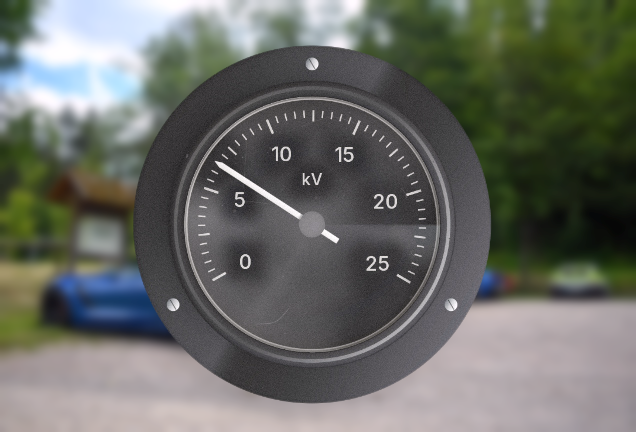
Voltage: kV 6.5
